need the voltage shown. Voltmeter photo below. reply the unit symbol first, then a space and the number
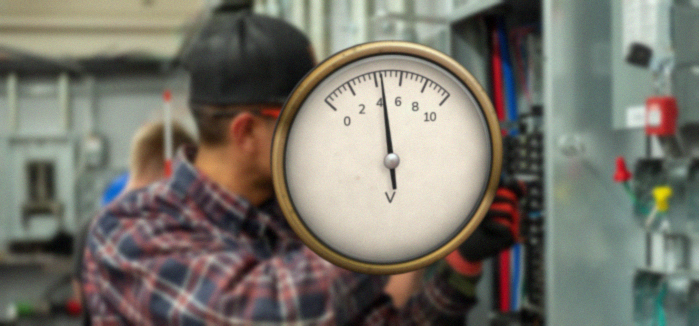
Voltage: V 4.4
